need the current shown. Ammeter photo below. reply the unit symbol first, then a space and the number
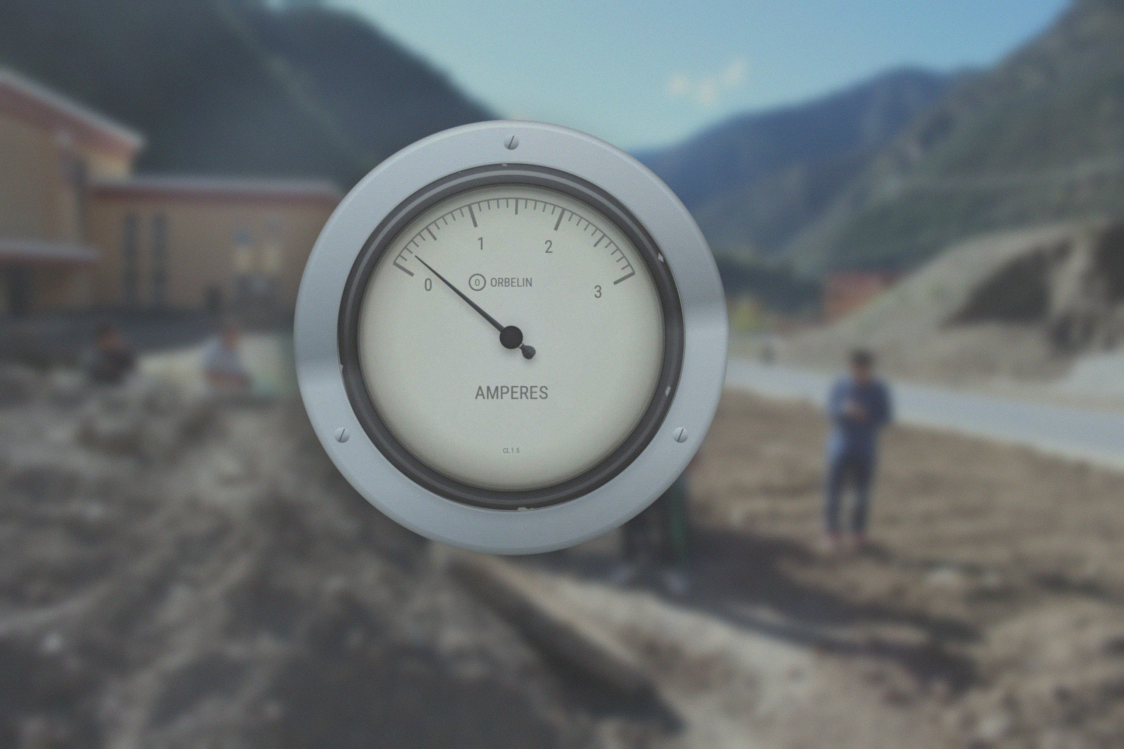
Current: A 0.2
